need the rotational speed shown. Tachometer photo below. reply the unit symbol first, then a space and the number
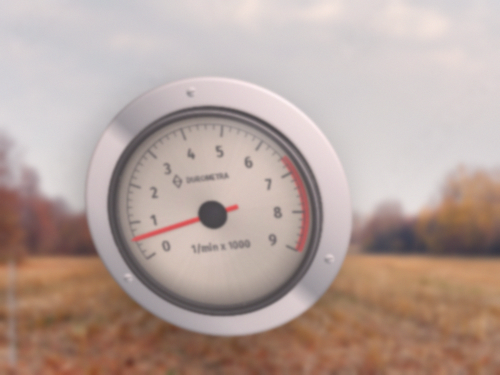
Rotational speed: rpm 600
